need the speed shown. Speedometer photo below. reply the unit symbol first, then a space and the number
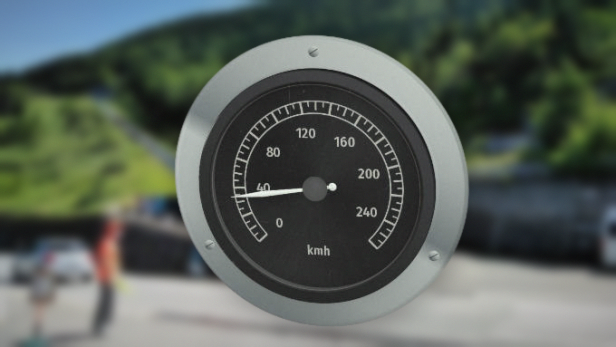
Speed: km/h 35
